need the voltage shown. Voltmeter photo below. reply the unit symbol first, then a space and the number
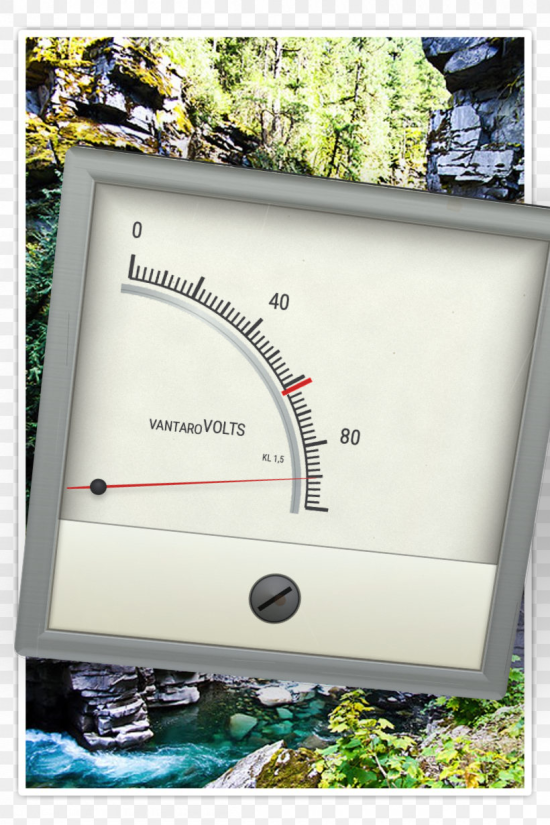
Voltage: V 90
